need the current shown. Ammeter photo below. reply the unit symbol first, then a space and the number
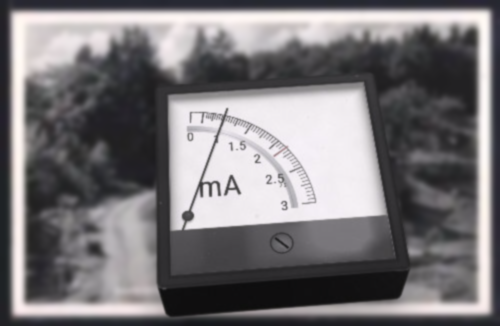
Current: mA 1
